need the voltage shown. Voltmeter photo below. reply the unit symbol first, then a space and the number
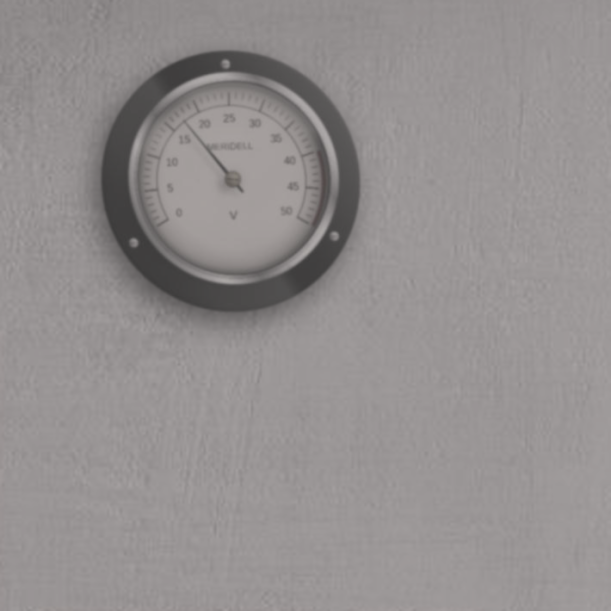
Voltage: V 17
